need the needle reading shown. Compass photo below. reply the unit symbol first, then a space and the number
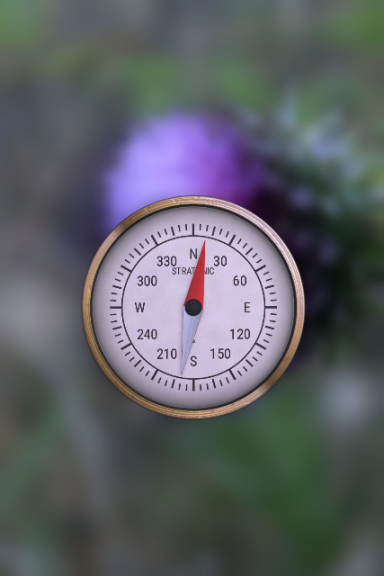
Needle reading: ° 10
